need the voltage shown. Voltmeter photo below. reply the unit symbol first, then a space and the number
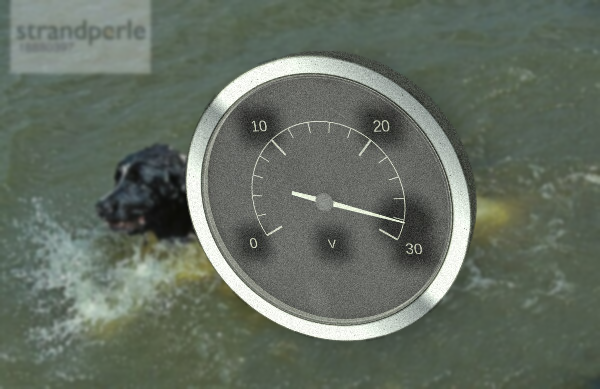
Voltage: V 28
